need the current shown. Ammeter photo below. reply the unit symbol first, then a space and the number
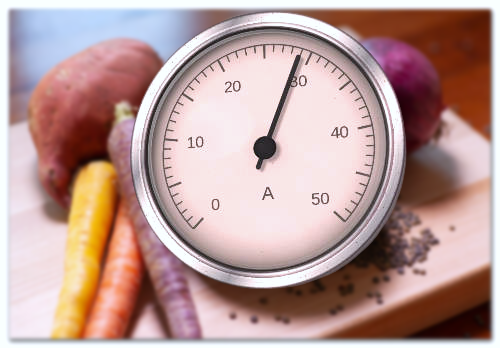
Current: A 29
